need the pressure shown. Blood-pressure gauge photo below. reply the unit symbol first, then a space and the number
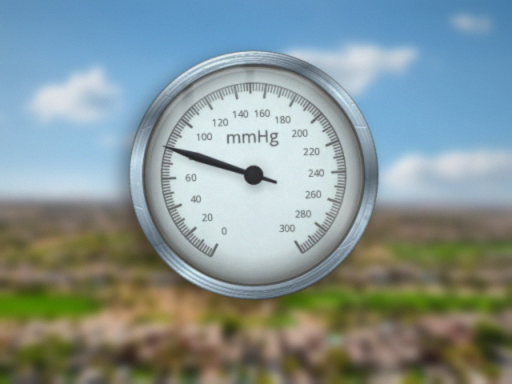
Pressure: mmHg 80
